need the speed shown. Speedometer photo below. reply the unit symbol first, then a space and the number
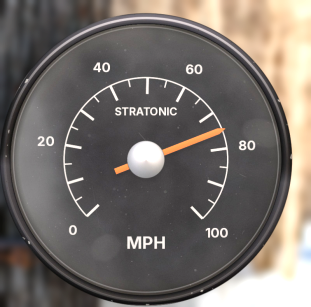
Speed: mph 75
